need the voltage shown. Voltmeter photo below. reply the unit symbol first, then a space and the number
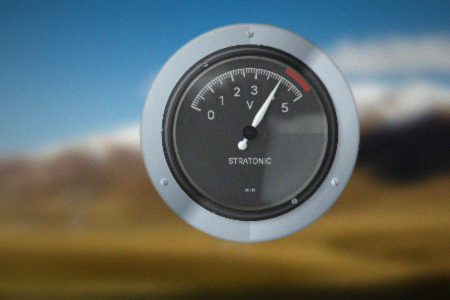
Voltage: V 4
